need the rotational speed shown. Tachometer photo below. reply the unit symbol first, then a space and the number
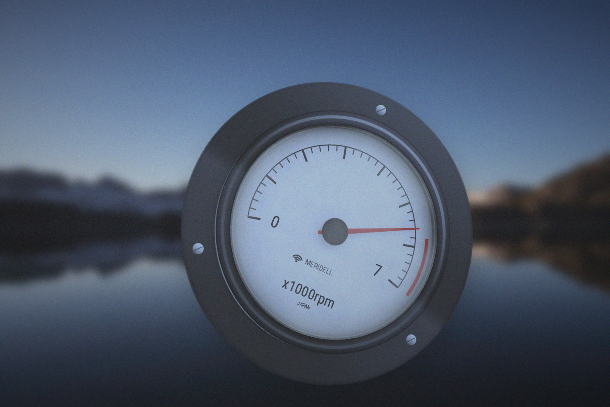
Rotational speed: rpm 5600
